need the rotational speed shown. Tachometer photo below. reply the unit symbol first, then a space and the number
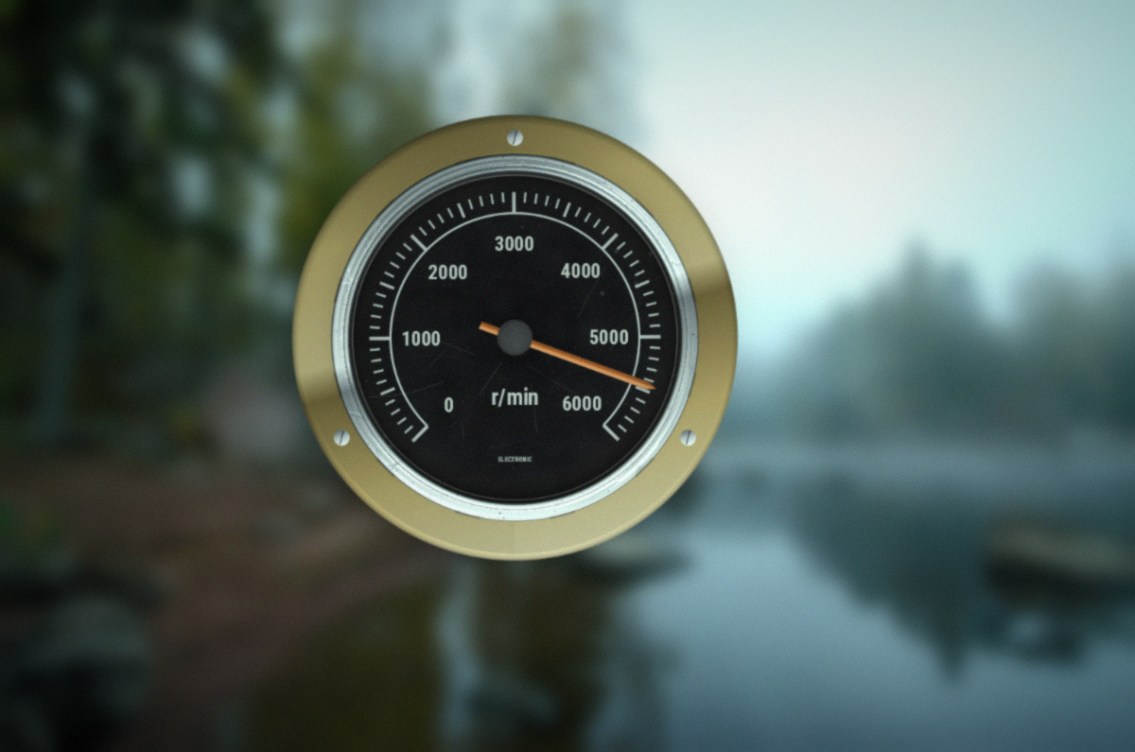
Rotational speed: rpm 5450
